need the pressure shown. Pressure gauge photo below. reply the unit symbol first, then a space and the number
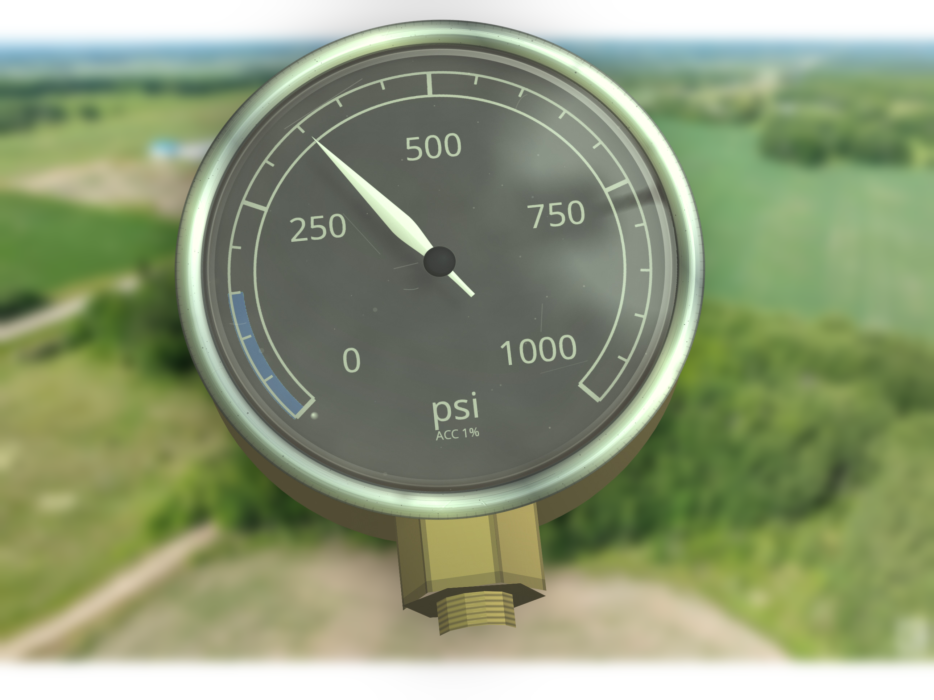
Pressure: psi 350
